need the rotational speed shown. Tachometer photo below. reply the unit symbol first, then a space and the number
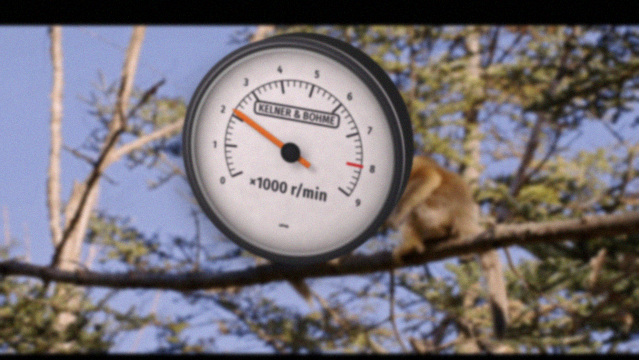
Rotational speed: rpm 2200
